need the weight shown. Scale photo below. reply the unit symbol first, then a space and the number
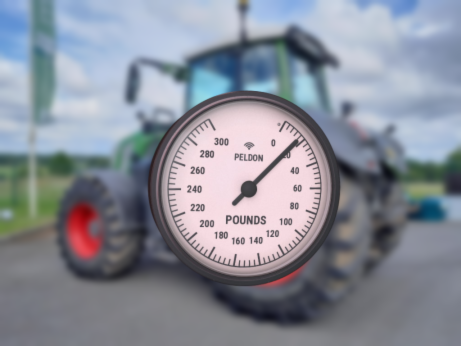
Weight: lb 16
